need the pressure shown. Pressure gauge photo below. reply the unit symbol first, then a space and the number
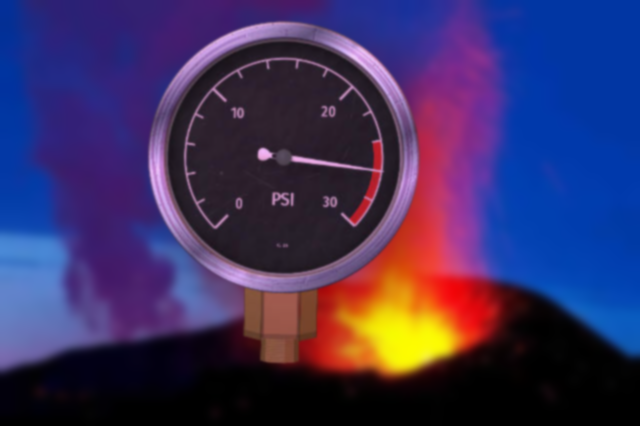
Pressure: psi 26
